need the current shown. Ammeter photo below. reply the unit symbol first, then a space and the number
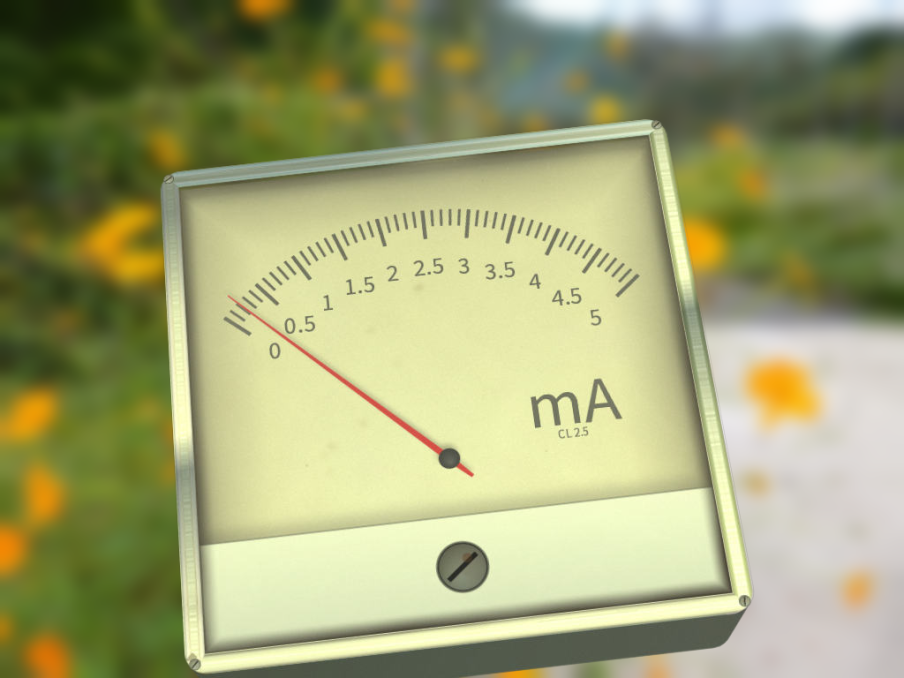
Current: mA 0.2
